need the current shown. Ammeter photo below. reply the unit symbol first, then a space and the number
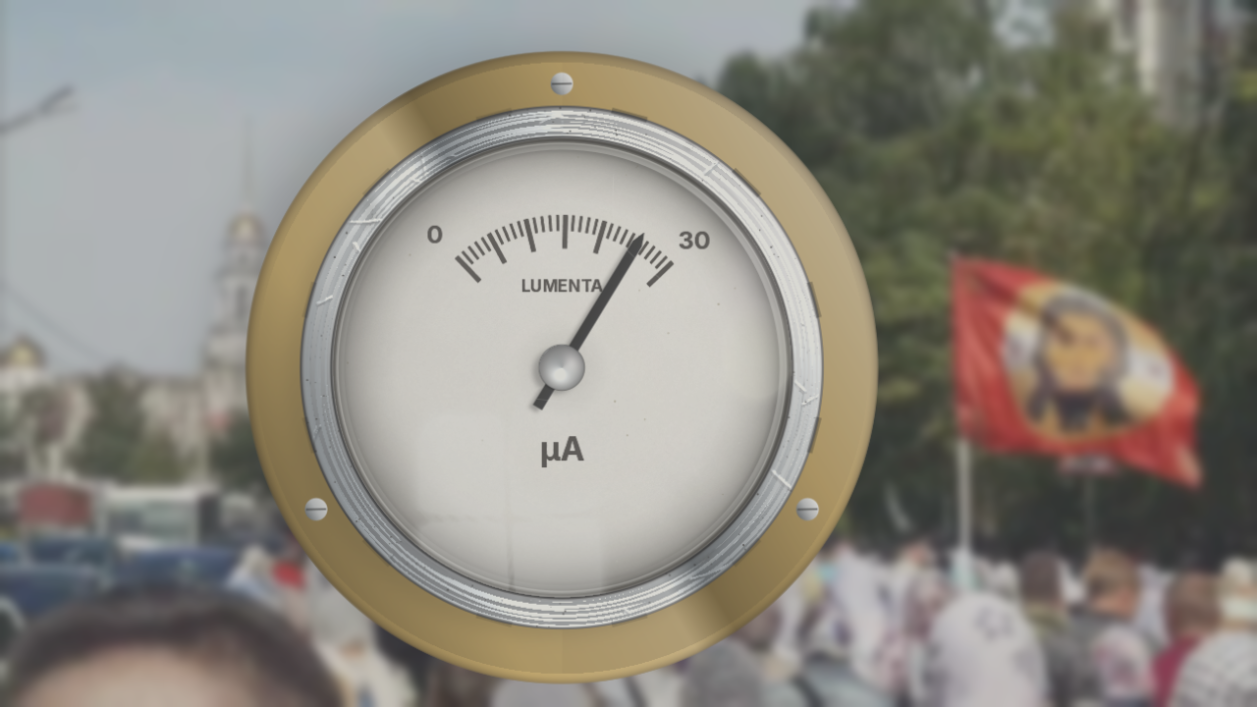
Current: µA 25
